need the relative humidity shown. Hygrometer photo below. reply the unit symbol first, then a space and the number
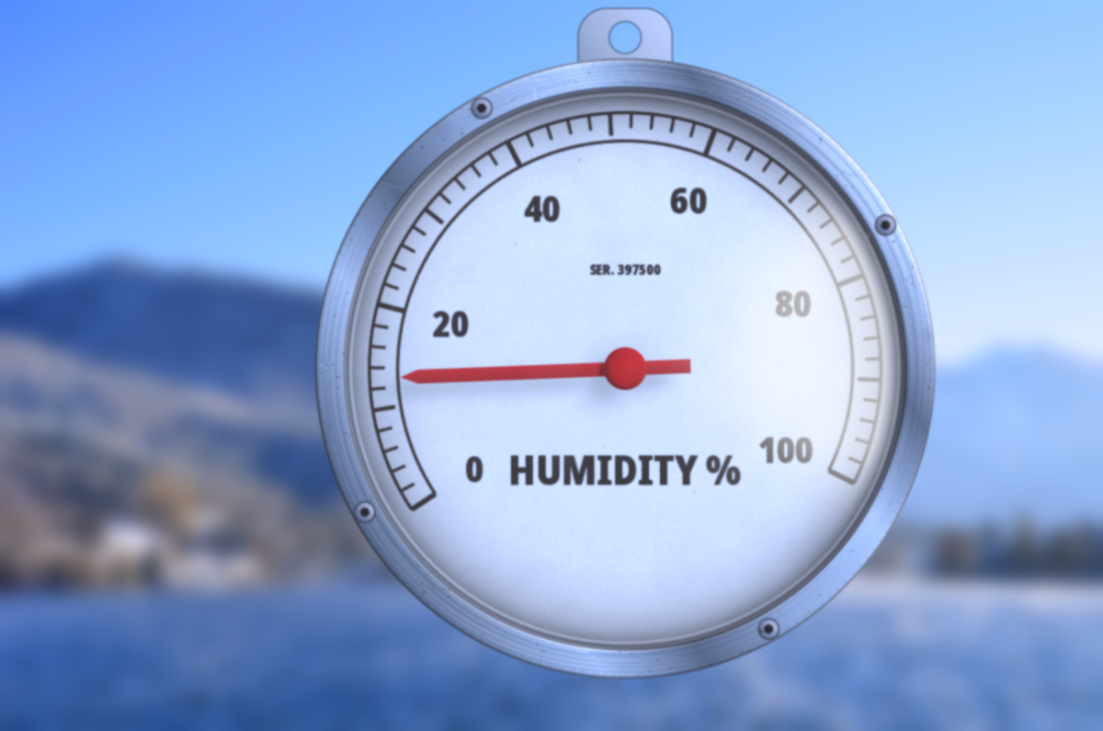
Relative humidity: % 13
